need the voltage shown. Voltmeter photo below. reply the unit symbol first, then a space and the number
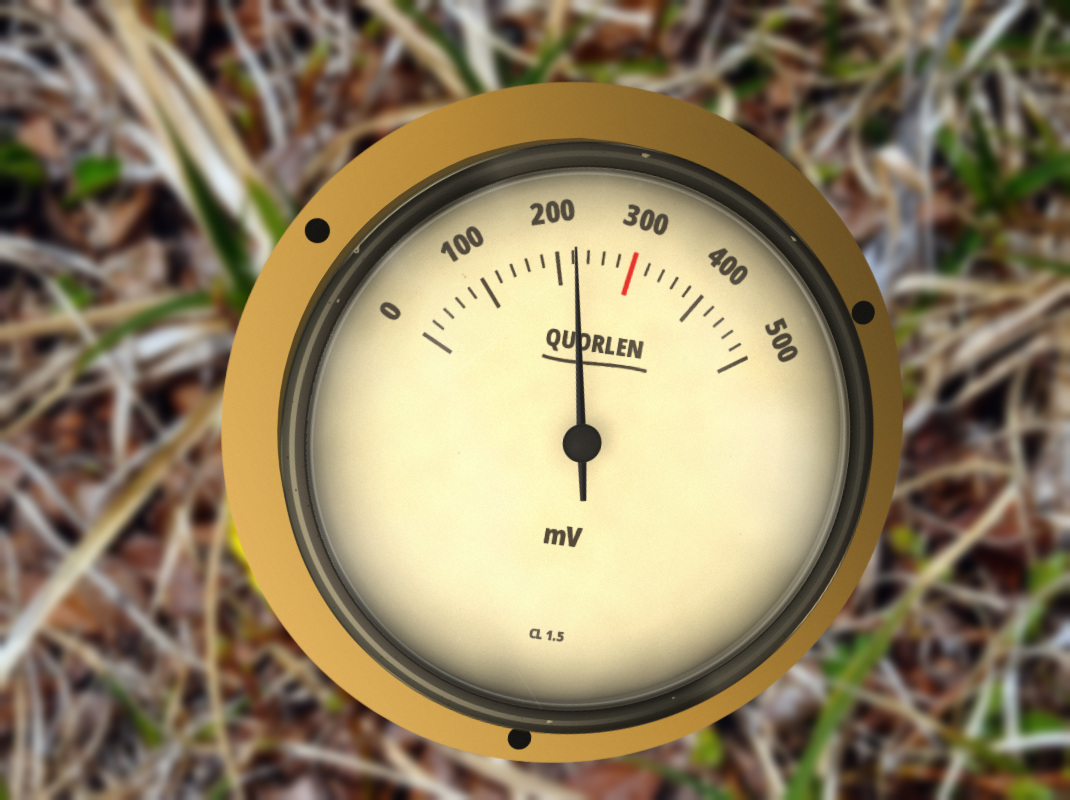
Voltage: mV 220
